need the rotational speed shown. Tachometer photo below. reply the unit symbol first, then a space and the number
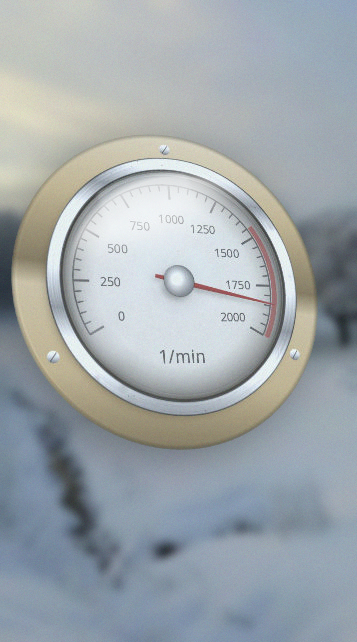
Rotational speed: rpm 1850
